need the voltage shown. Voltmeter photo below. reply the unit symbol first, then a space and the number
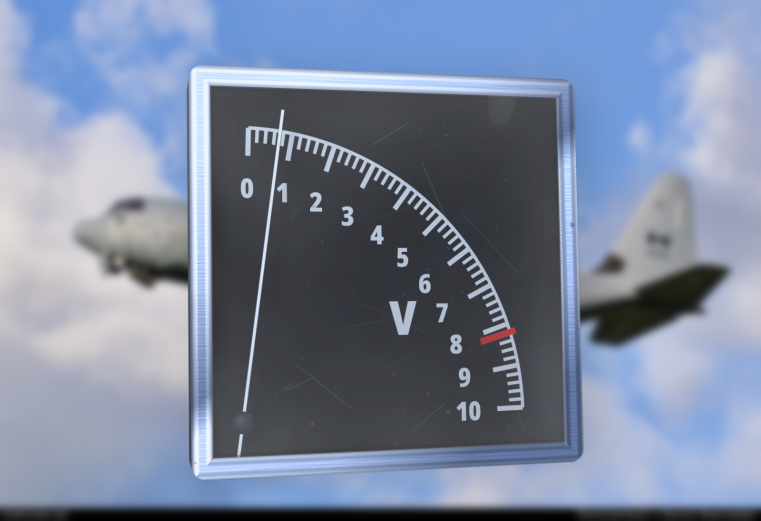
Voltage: V 0.7
